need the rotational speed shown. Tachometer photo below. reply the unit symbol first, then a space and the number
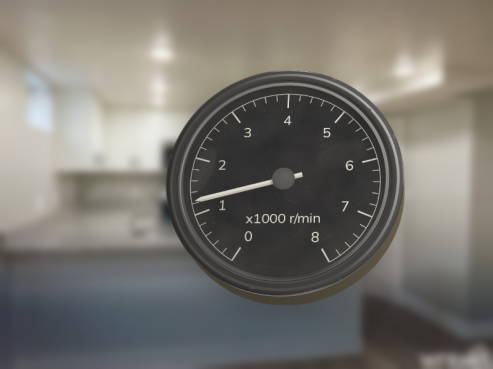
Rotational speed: rpm 1200
